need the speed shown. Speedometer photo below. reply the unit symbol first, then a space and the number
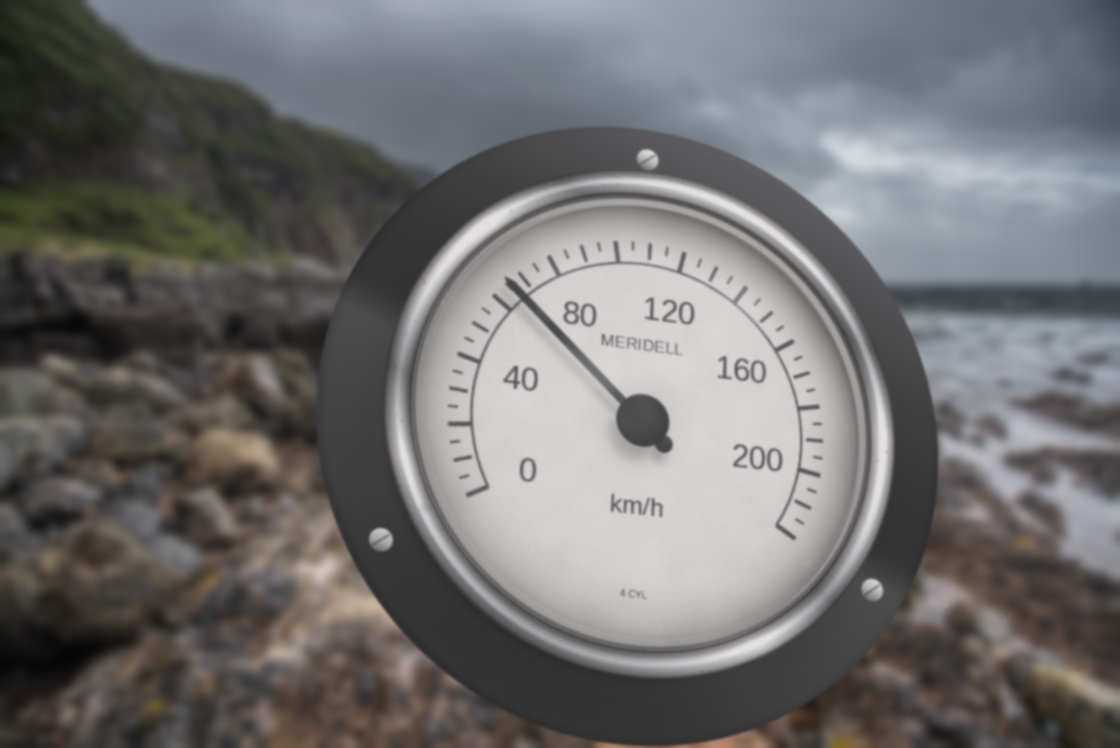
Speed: km/h 65
